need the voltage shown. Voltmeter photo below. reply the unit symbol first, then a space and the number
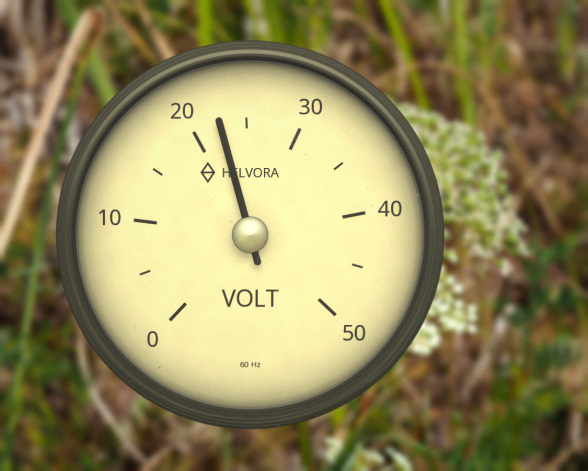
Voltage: V 22.5
